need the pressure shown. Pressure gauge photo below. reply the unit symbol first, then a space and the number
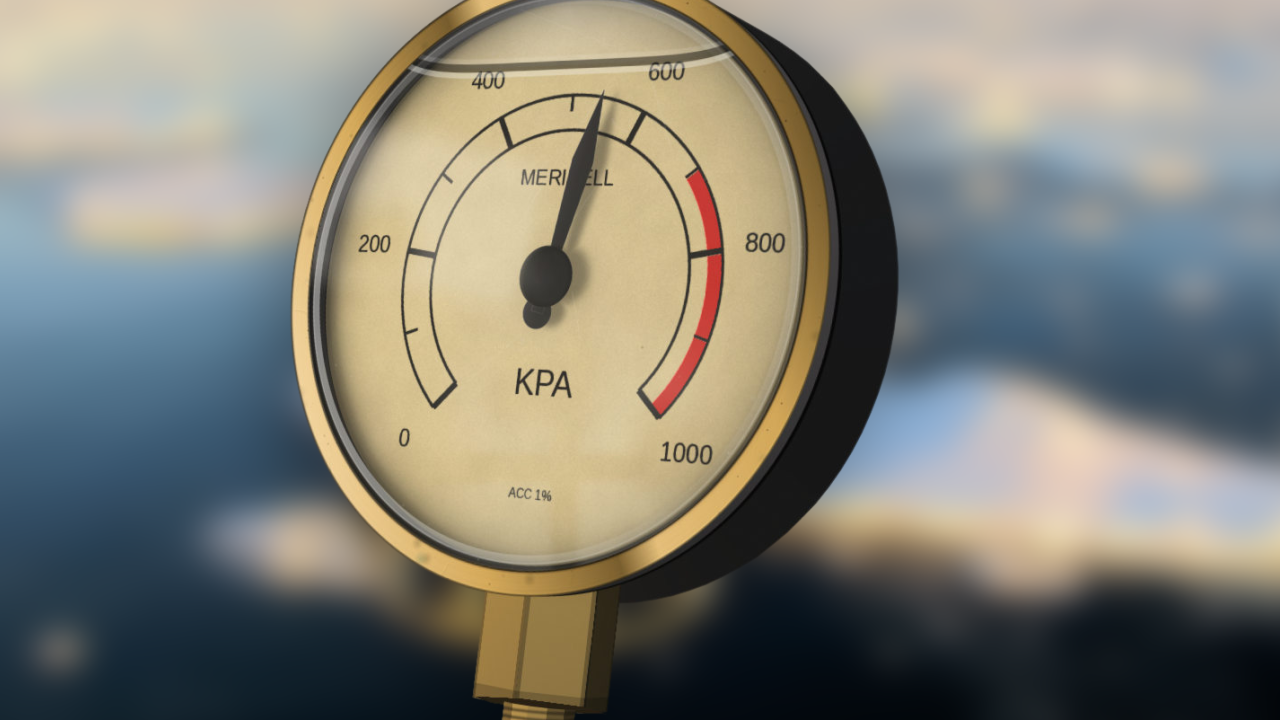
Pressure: kPa 550
